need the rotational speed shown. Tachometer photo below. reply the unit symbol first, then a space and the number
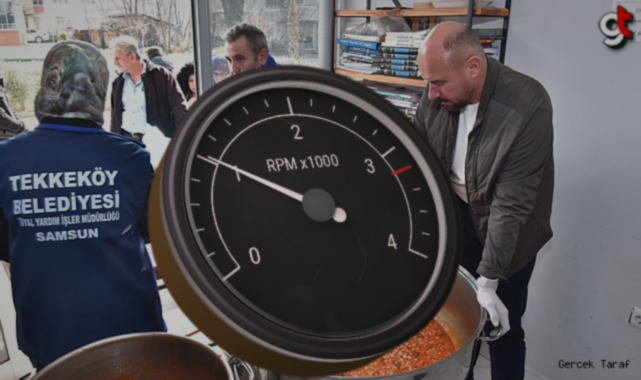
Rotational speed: rpm 1000
